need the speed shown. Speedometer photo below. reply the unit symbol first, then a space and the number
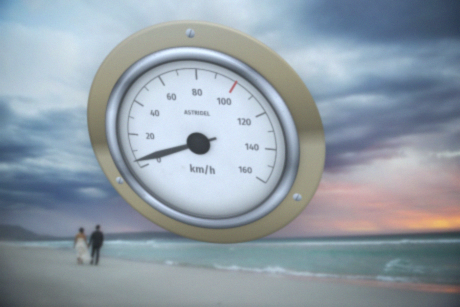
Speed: km/h 5
